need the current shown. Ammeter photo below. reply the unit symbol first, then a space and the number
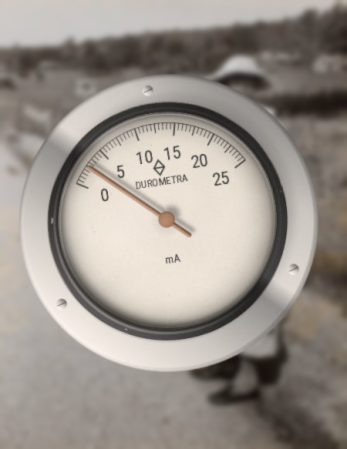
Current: mA 2.5
